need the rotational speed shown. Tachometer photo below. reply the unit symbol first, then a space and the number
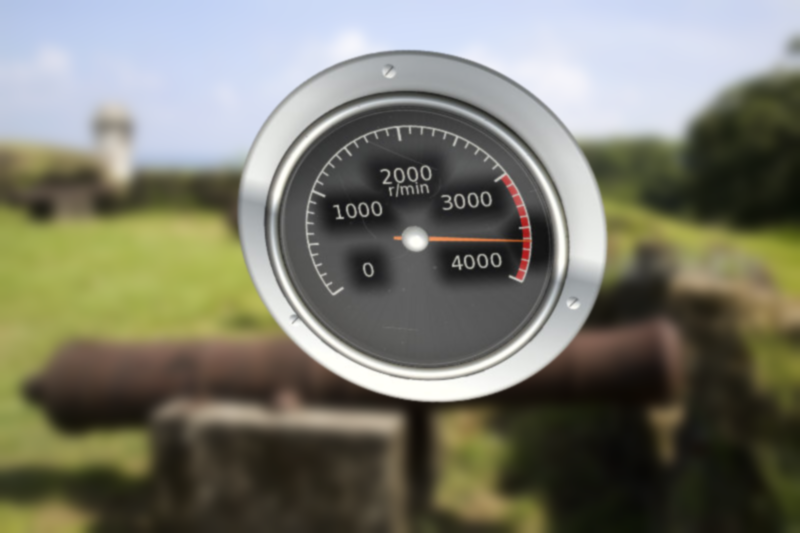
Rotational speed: rpm 3600
